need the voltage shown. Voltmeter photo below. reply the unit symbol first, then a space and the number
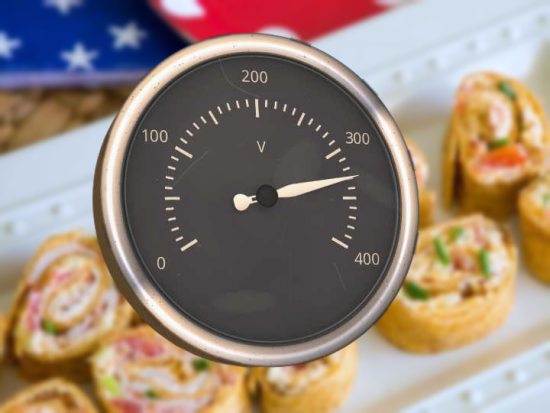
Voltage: V 330
